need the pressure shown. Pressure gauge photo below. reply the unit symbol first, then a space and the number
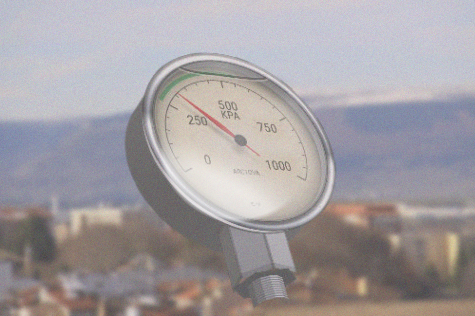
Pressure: kPa 300
